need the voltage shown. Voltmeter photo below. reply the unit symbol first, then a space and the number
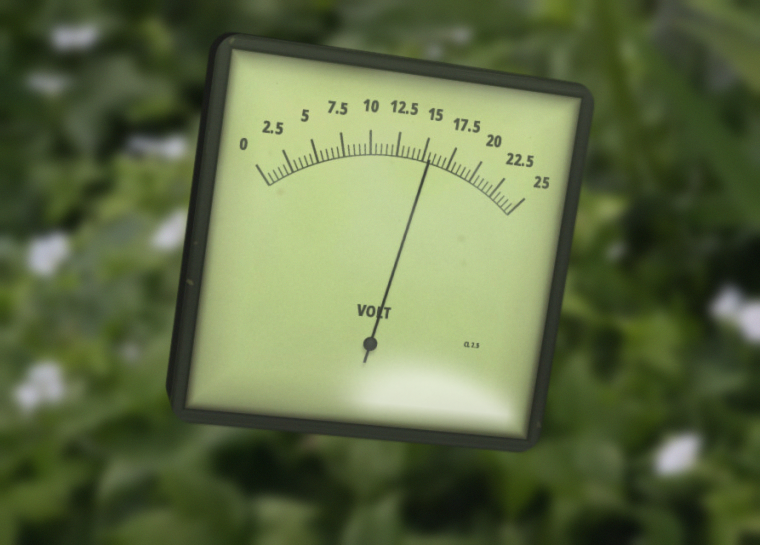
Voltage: V 15.5
